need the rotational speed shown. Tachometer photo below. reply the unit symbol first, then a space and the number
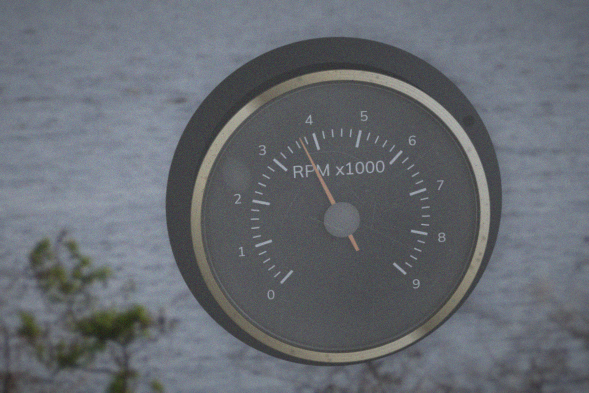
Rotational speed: rpm 3700
